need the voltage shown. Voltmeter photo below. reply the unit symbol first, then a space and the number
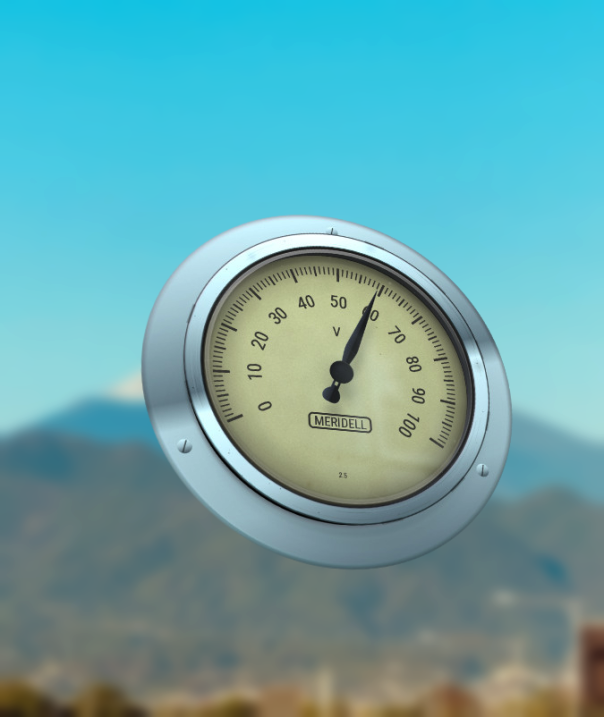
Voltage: V 59
